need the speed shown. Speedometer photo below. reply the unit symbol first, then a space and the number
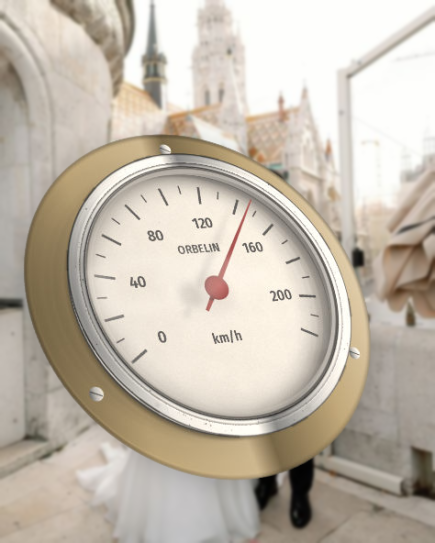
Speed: km/h 145
